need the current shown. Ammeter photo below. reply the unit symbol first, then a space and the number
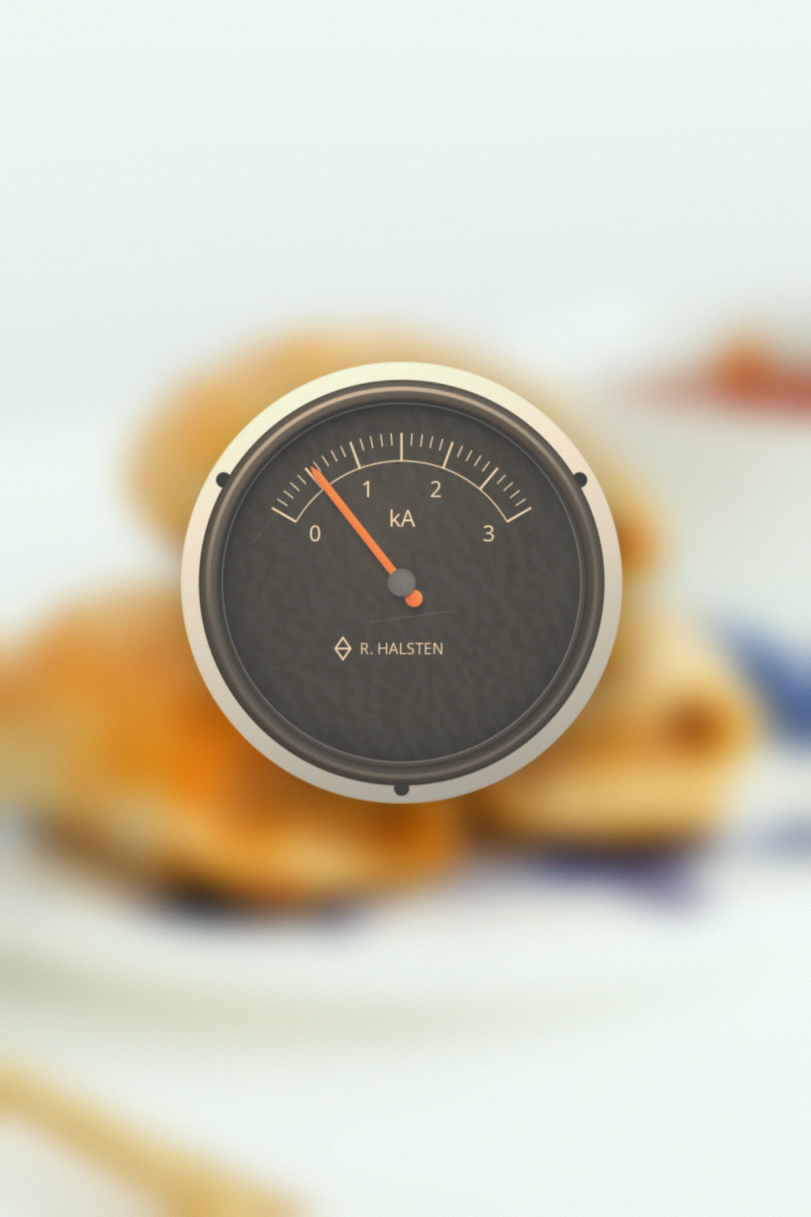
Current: kA 0.55
